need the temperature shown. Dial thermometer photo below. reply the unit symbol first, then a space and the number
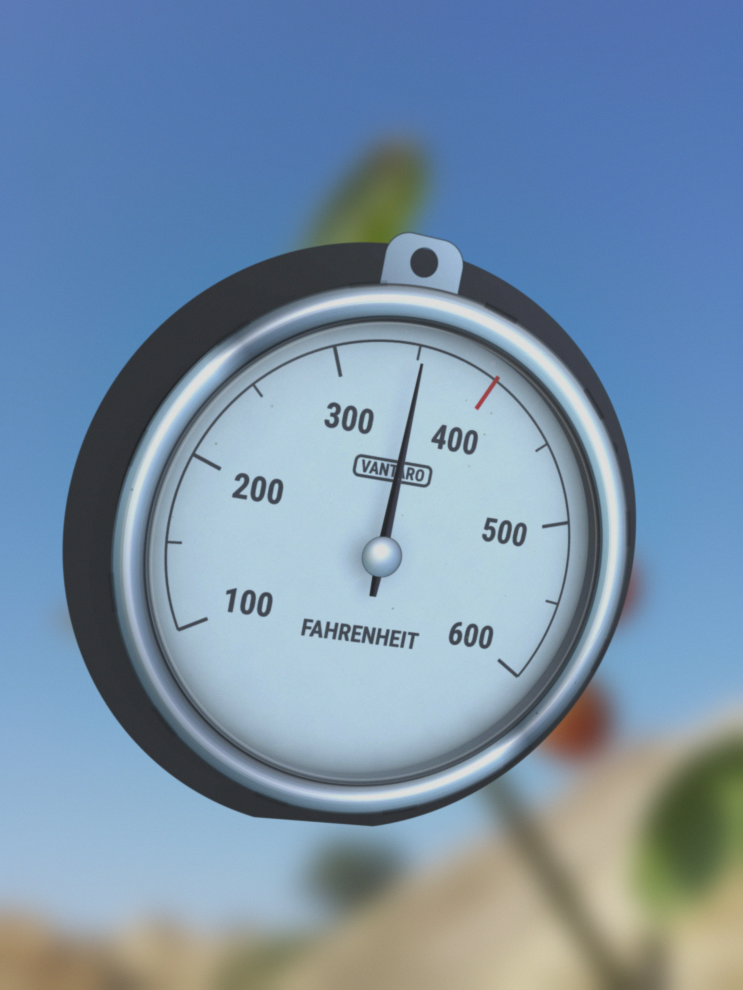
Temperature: °F 350
